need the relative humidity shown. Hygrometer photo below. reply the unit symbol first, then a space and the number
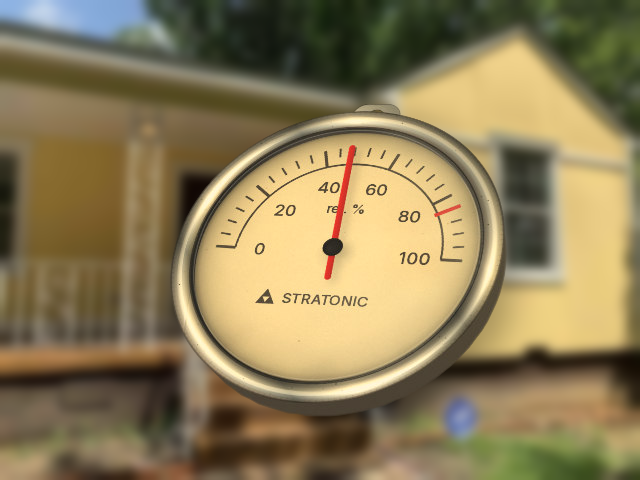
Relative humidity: % 48
